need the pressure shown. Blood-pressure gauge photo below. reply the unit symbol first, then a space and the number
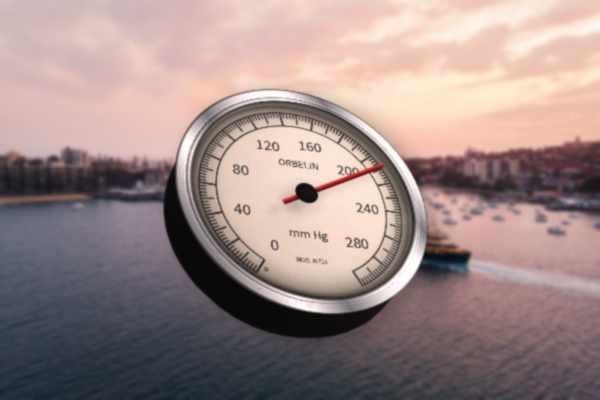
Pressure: mmHg 210
